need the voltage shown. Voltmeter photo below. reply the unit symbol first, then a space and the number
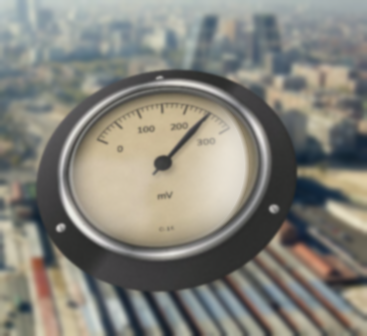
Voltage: mV 250
